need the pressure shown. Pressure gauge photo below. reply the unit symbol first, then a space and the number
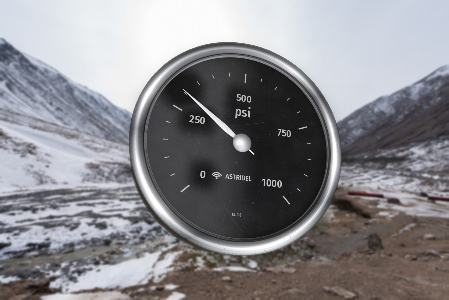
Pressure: psi 300
